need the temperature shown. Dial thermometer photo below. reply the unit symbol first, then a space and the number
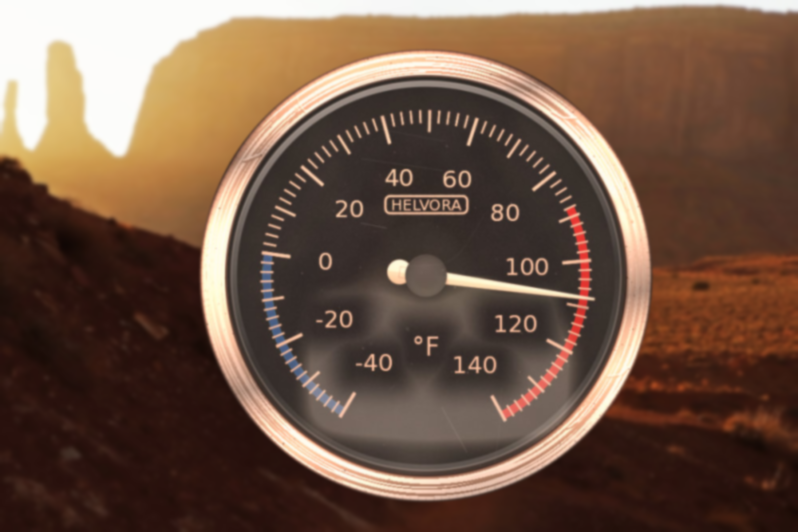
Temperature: °F 108
